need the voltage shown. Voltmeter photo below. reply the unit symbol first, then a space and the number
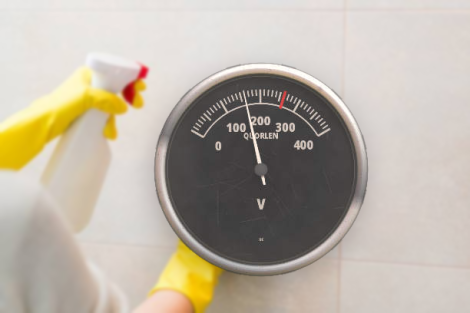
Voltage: V 160
